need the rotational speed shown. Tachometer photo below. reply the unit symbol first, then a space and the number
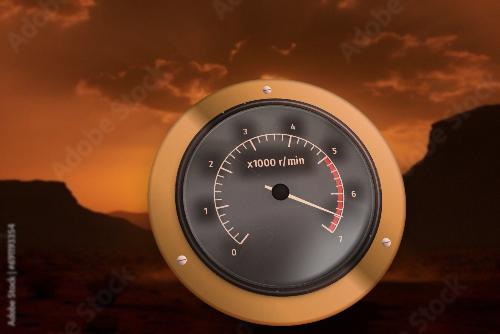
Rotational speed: rpm 6600
